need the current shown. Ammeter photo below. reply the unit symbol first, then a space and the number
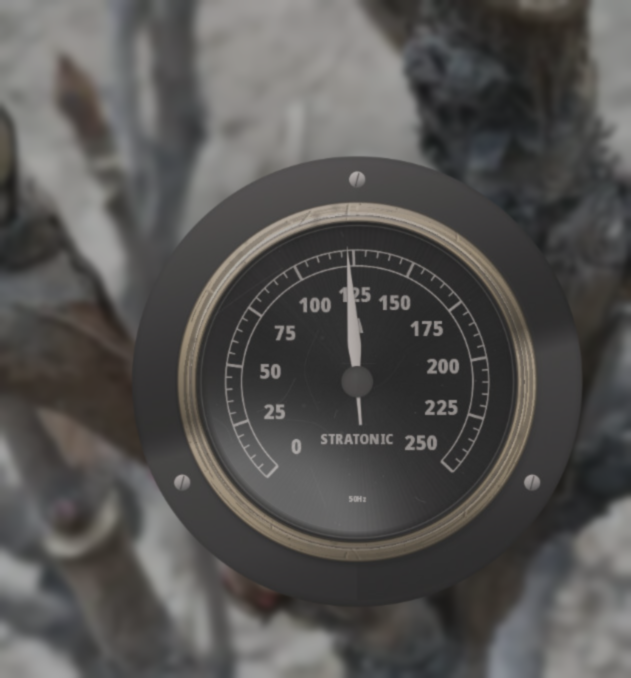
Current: A 122.5
